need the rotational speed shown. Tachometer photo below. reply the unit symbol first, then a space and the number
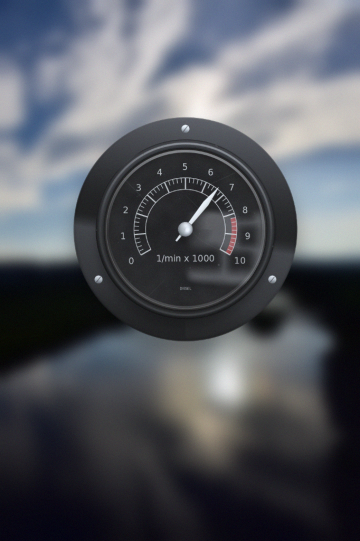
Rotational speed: rpm 6600
